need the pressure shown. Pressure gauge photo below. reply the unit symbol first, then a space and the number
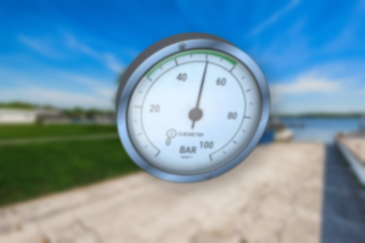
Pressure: bar 50
